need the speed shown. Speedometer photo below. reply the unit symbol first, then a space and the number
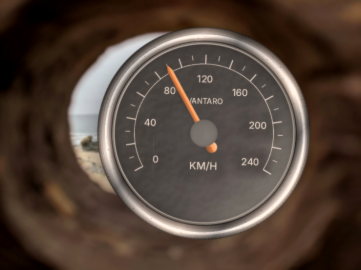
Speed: km/h 90
